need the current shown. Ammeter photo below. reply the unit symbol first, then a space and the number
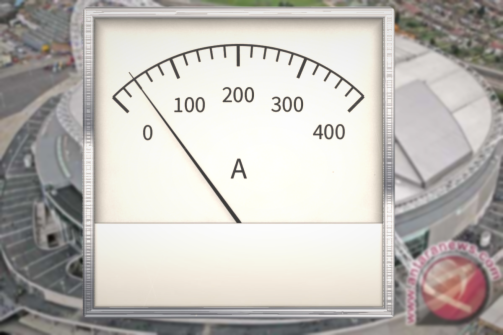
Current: A 40
